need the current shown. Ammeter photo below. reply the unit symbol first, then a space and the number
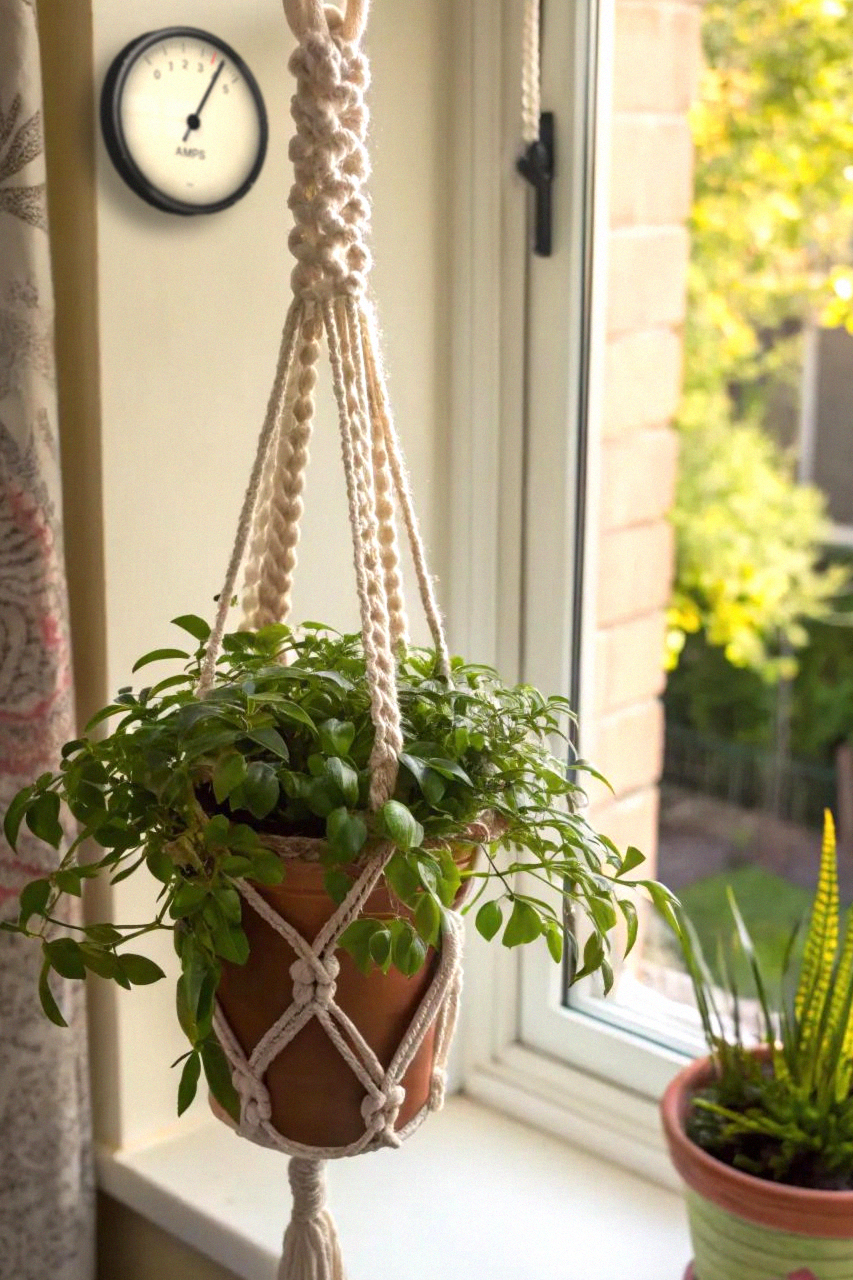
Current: A 4
